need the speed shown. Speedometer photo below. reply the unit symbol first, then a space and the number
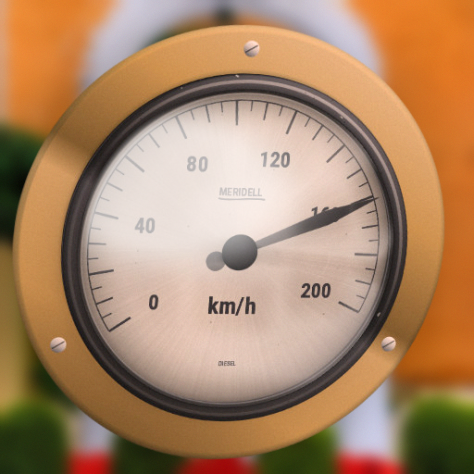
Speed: km/h 160
